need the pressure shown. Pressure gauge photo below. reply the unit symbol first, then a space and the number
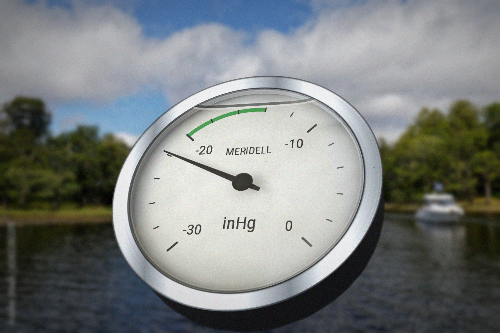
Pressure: inHg -22
